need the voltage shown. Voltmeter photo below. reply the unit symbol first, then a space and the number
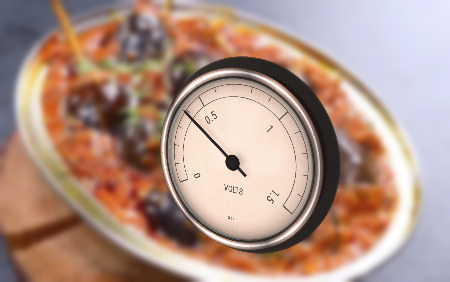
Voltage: V 0.4
